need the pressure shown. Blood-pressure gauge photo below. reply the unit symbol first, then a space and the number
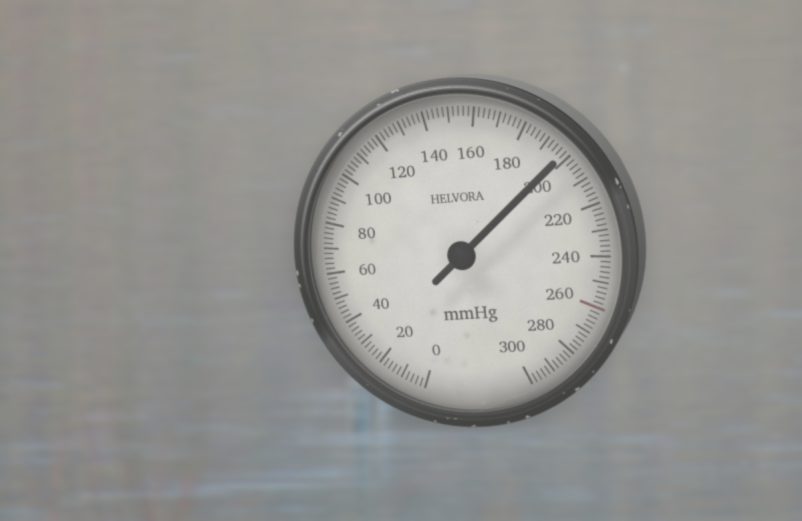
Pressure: mmHg 198
